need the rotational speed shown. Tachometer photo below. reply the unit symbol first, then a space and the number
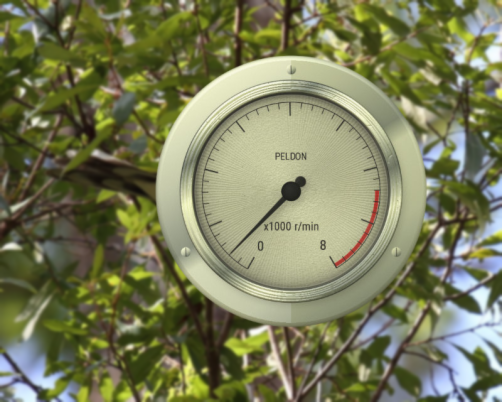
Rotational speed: rpm 400
